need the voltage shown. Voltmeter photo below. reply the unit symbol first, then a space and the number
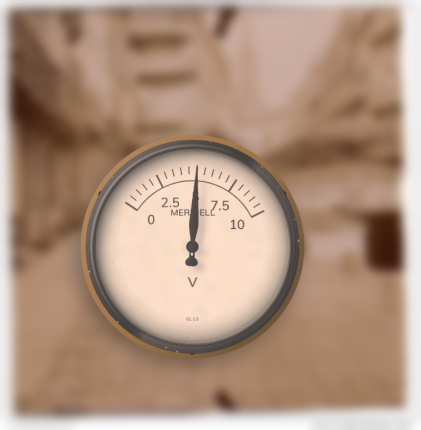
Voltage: V 5
